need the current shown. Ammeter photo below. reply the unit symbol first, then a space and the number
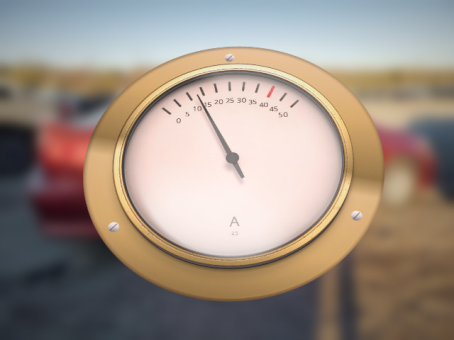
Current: A 12.5
